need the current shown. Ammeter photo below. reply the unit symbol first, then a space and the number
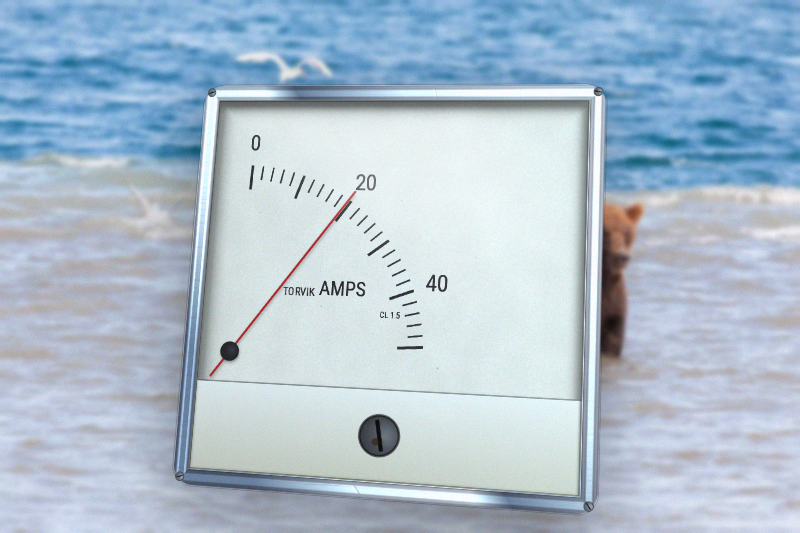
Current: A 20
